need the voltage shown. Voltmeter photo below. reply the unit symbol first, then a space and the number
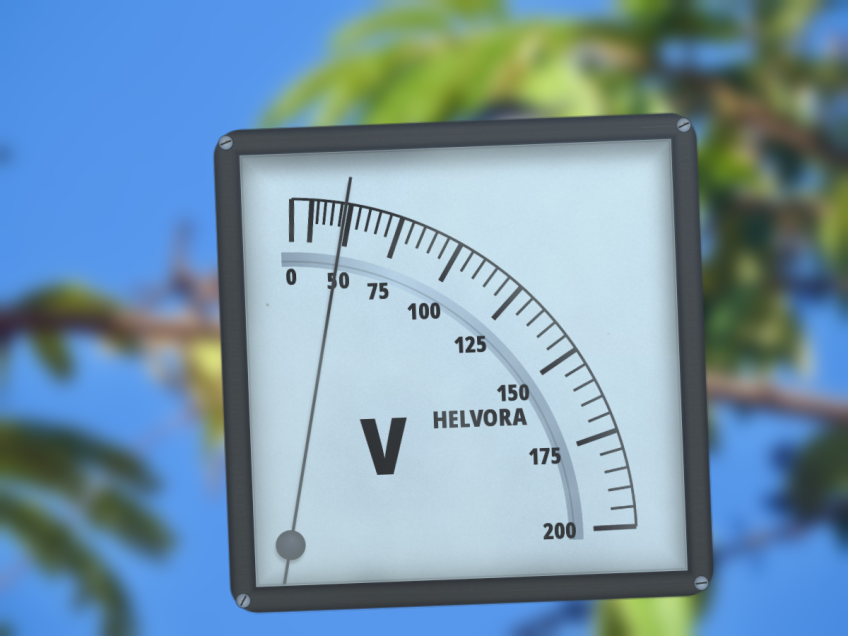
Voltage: V 47.5
